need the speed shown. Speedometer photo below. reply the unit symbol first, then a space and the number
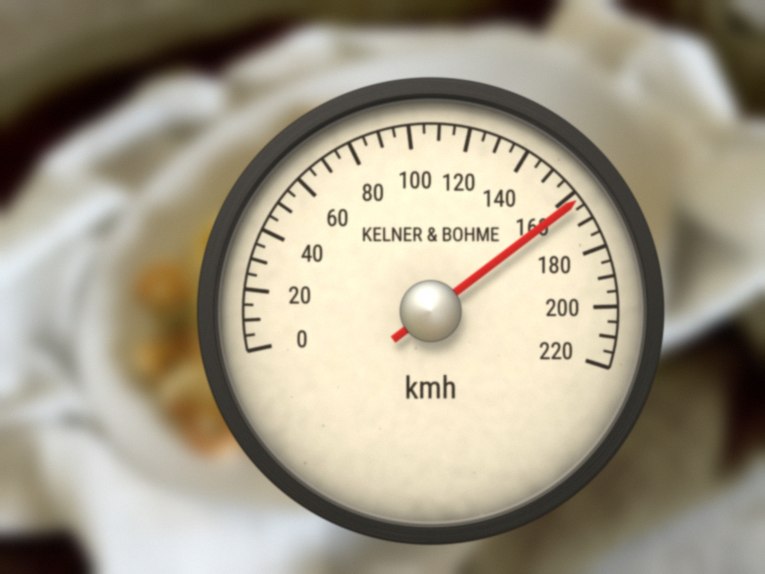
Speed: km/h 162.5
